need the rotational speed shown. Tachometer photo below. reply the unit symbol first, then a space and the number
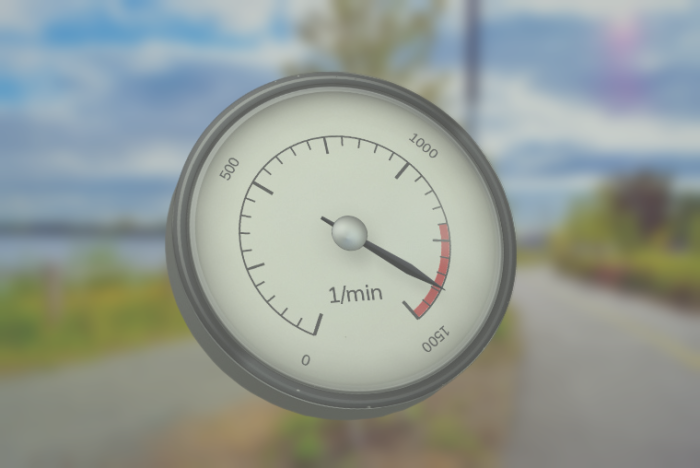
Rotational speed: rpm 1400
